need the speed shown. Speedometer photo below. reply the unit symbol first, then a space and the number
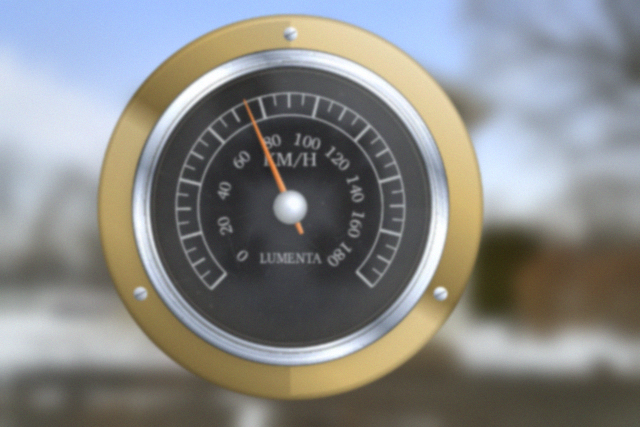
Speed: km/h 75
